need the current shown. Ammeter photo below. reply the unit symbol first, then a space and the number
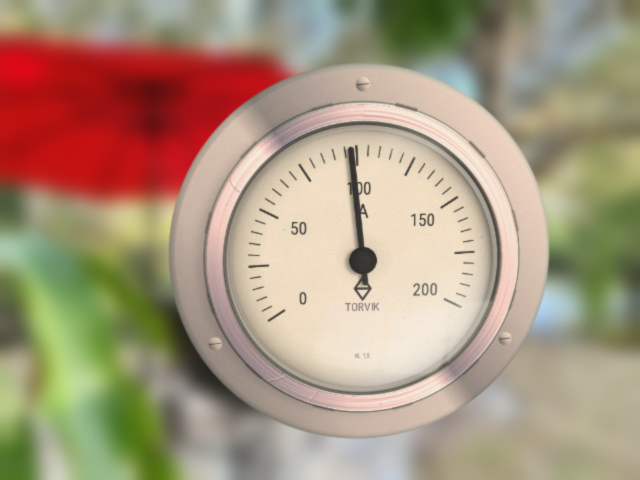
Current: A 97.5
